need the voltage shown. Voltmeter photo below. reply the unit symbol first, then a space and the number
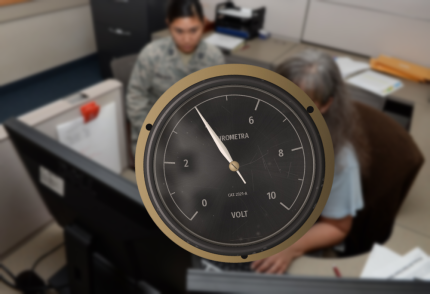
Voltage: V 4
